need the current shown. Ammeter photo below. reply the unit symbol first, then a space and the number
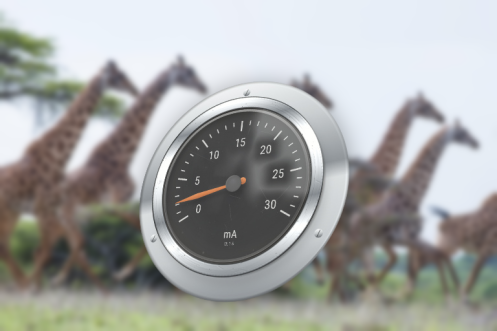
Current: mA 2
